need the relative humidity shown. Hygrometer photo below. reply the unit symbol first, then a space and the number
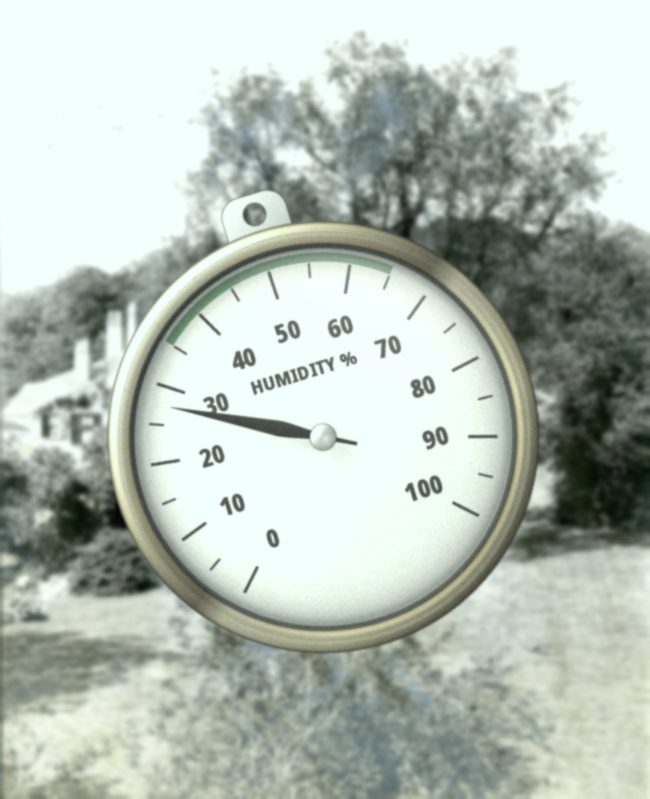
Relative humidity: % 27.5
